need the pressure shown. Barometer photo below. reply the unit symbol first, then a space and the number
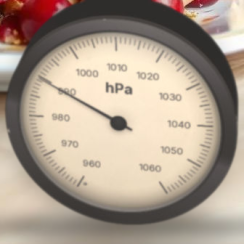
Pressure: hPa 990
